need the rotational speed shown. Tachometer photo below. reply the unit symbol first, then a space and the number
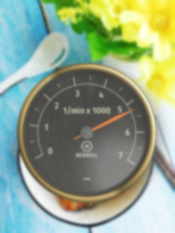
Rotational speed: rpm 5250
